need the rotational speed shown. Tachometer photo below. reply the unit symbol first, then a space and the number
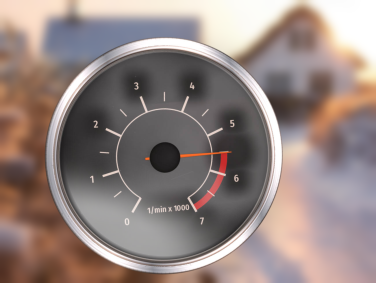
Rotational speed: rpm 5500
